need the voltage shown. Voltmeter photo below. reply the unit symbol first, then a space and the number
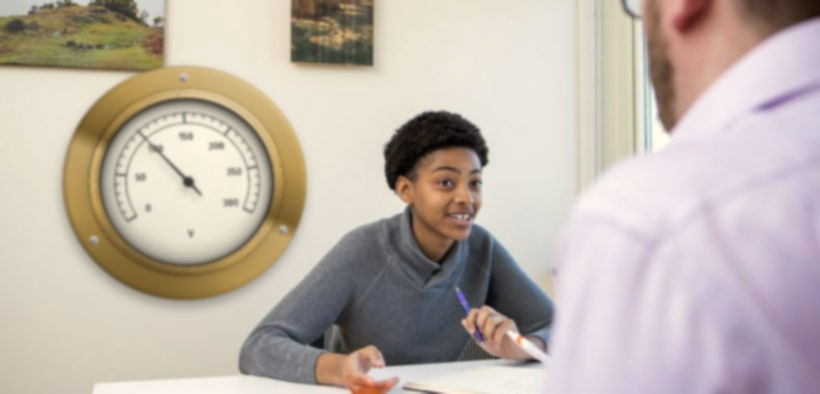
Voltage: V 100
